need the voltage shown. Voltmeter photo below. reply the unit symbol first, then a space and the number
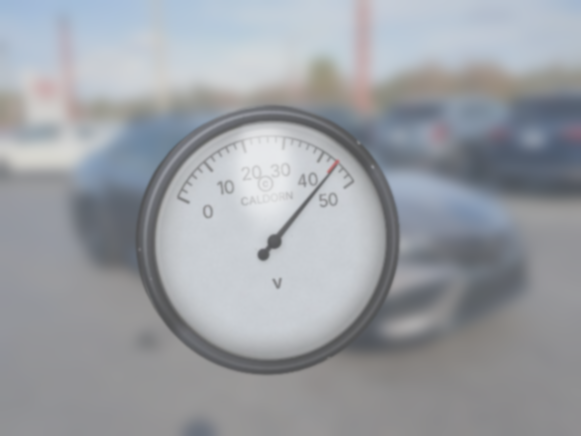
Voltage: V 44
